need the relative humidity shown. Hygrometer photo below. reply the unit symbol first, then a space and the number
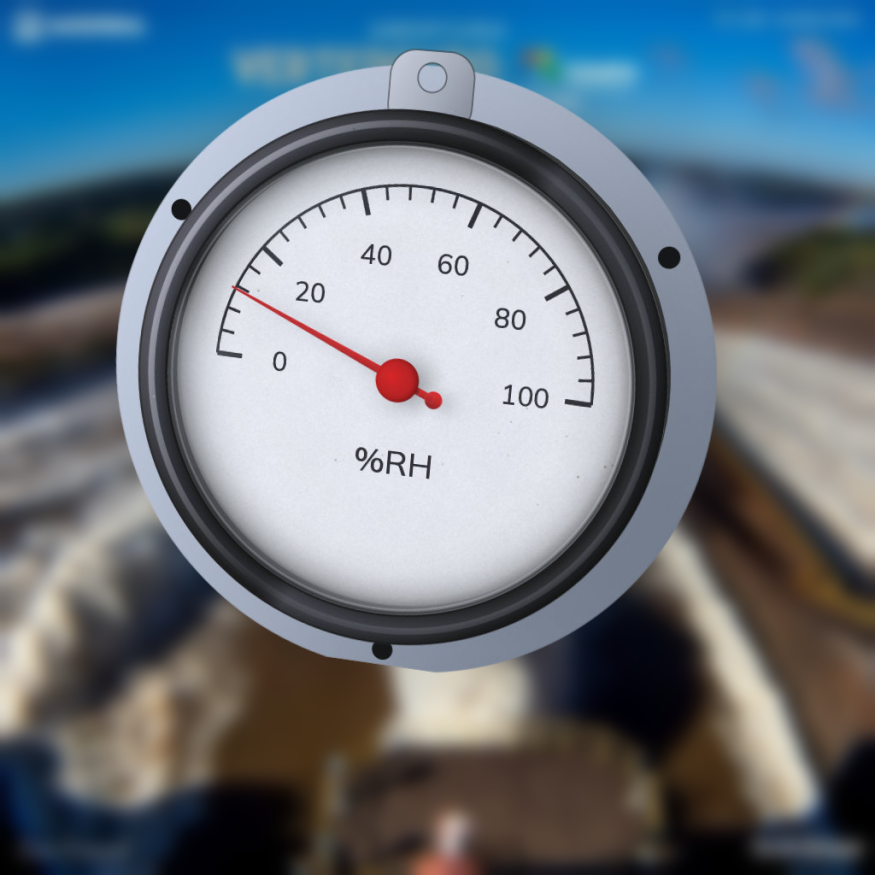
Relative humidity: % 12
